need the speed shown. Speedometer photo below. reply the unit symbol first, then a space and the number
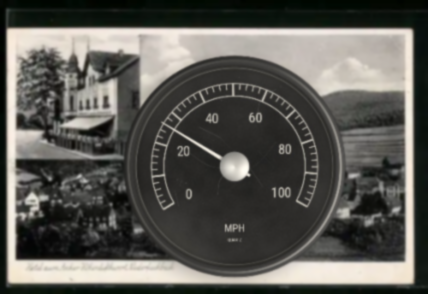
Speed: mph 26
